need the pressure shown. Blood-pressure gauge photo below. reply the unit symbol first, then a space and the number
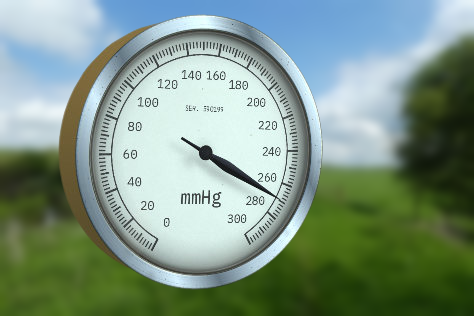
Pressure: mmHg 270
